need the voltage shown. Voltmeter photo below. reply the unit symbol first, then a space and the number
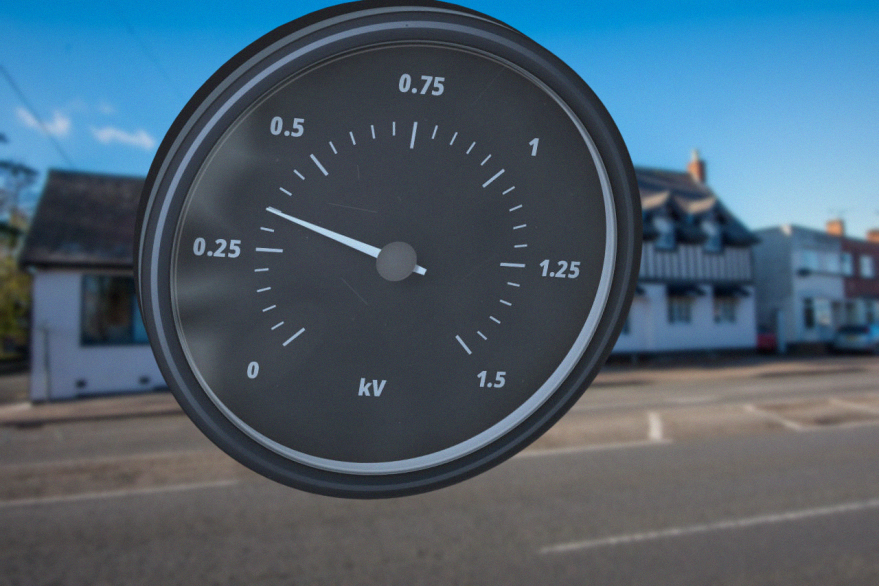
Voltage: kV 0.35
